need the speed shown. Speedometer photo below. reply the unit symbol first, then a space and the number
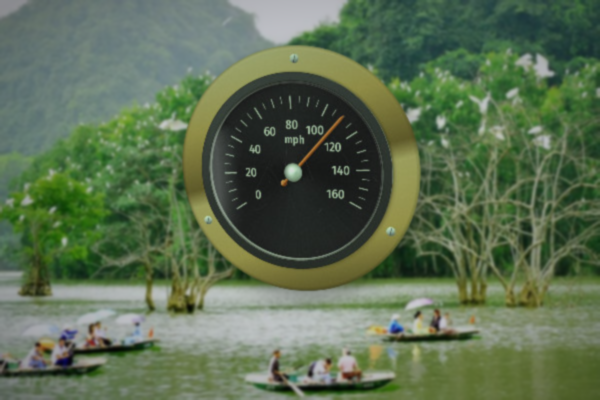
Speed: mph 110
